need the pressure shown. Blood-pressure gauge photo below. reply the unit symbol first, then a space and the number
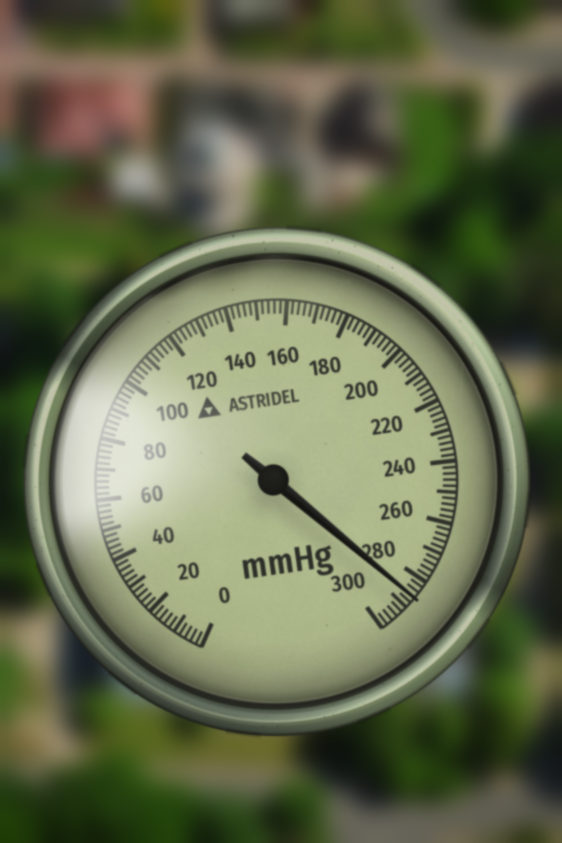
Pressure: mmHg 286
